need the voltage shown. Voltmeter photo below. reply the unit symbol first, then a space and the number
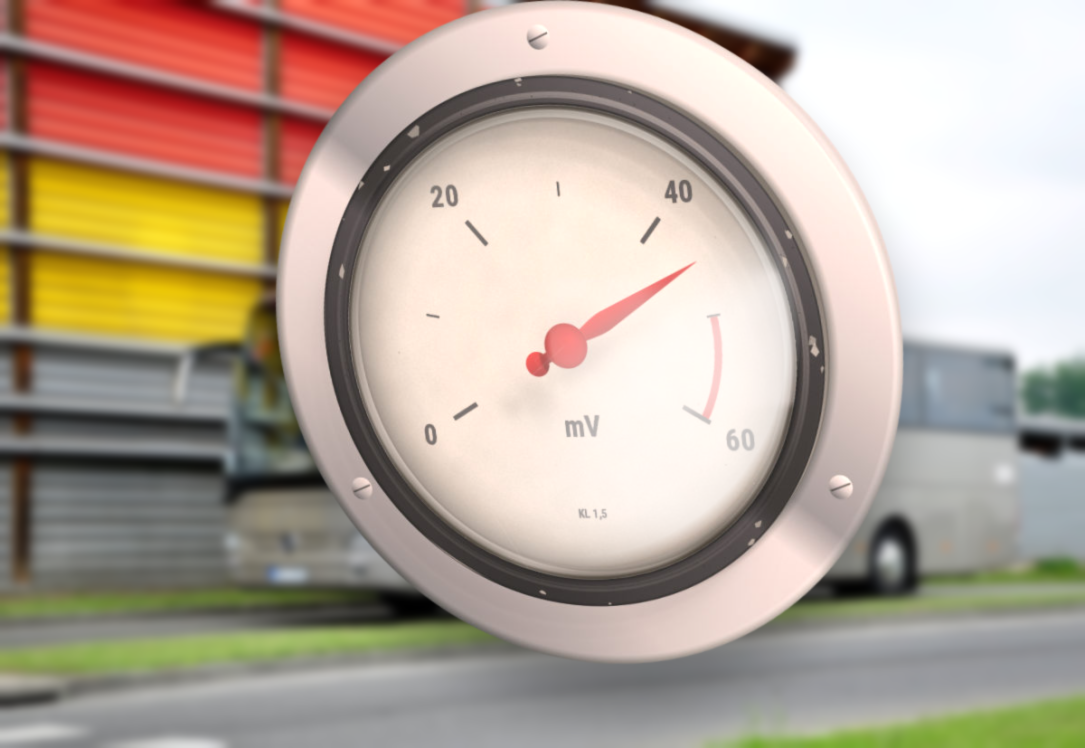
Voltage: mV 45
